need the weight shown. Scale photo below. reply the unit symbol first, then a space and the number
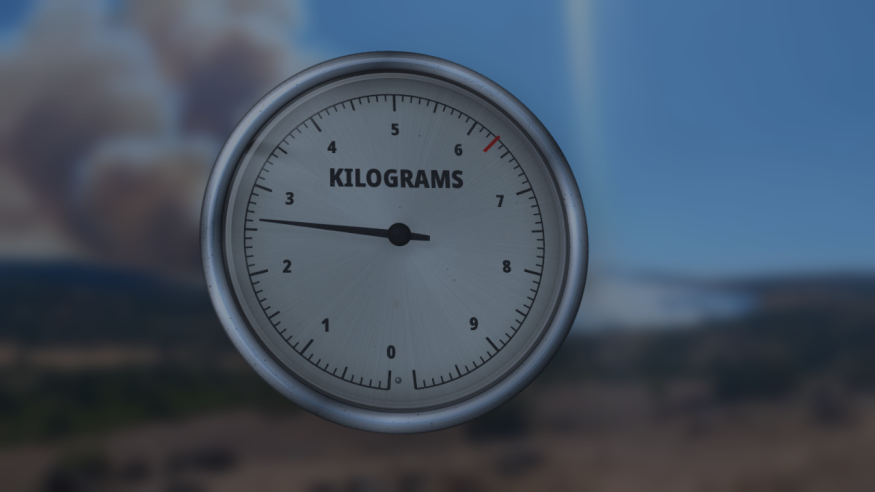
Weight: kg 2.6
